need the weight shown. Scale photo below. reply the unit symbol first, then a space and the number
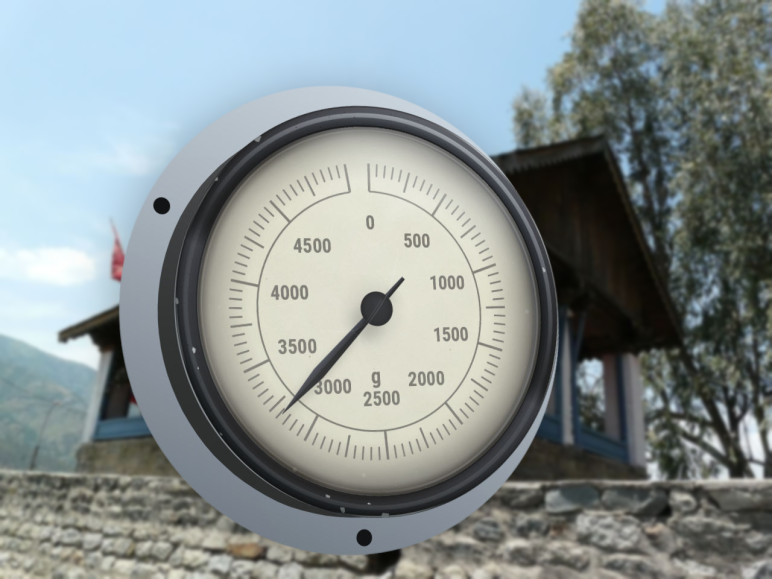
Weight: g 3200
